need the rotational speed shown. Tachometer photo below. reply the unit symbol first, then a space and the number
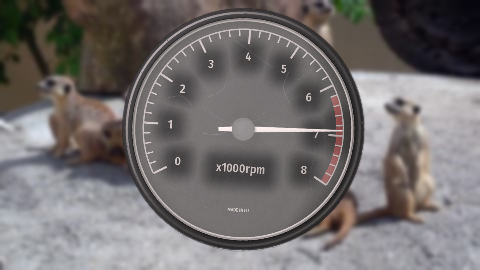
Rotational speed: rpm 6900
